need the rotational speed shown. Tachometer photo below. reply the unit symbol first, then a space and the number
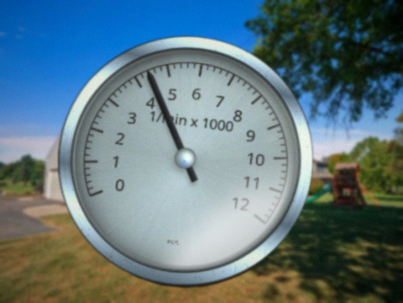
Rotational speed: rpm 4400
